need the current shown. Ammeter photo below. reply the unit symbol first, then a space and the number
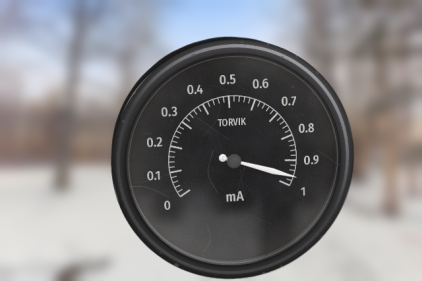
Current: mA 0.96
